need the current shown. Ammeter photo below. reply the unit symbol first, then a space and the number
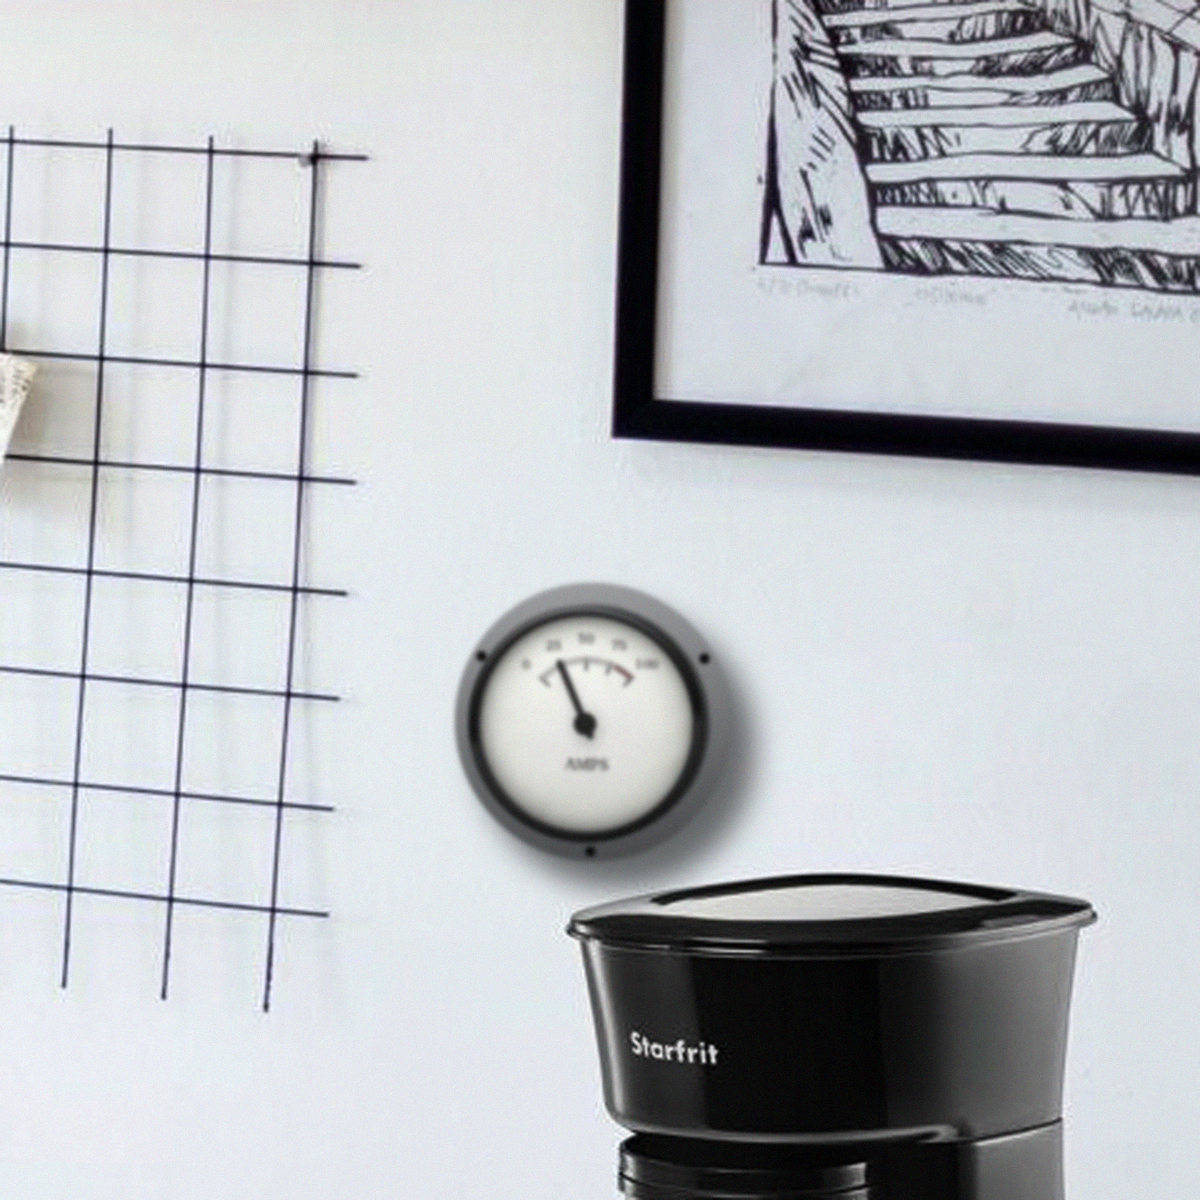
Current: A 25
